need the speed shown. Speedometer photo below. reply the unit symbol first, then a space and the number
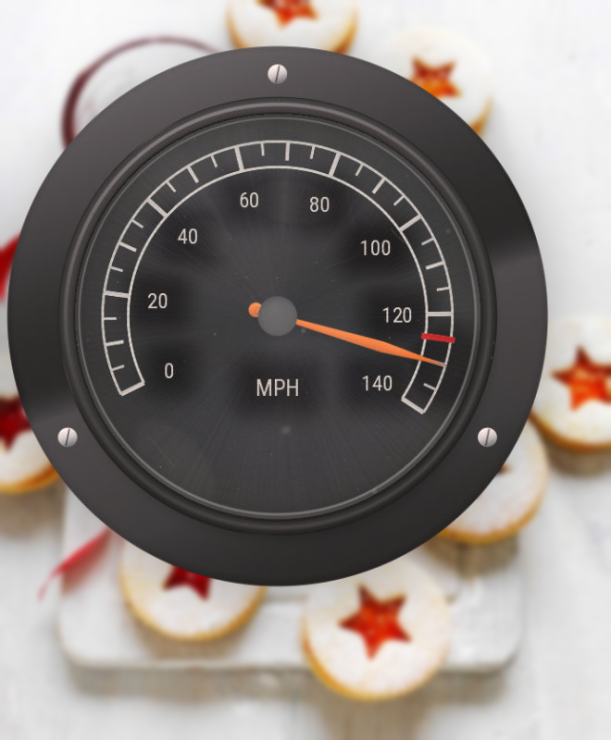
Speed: mph 130
